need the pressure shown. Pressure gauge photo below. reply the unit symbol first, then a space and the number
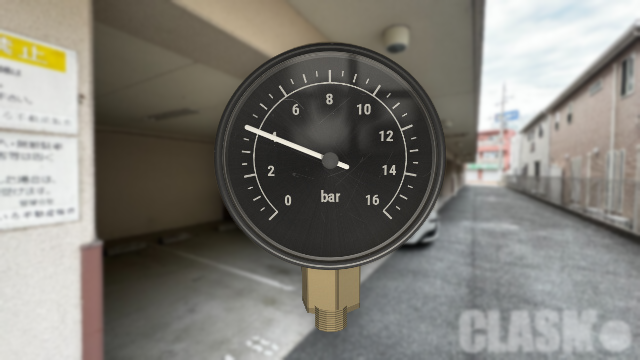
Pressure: bar 4
